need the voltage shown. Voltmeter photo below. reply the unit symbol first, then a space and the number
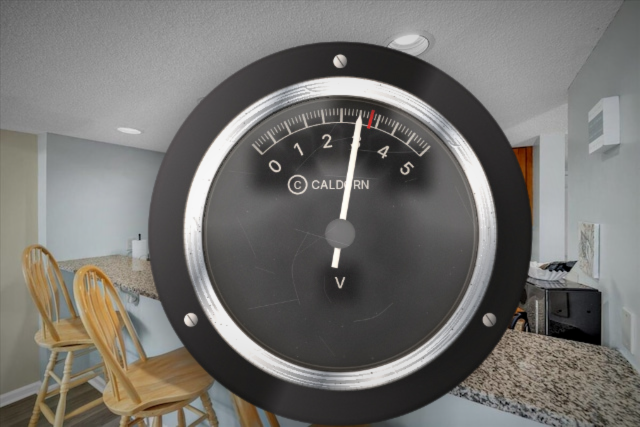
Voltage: V 3
